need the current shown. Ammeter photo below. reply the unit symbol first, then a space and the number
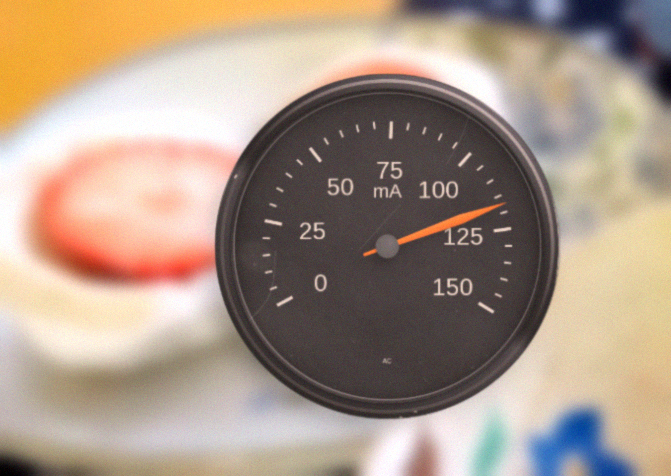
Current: mA 117.5
